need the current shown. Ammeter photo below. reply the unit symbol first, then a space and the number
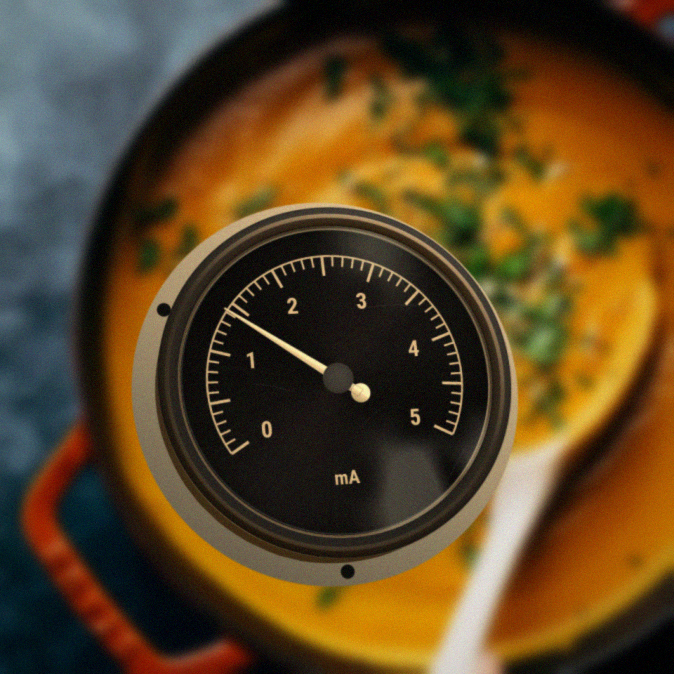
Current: mA 1.4
